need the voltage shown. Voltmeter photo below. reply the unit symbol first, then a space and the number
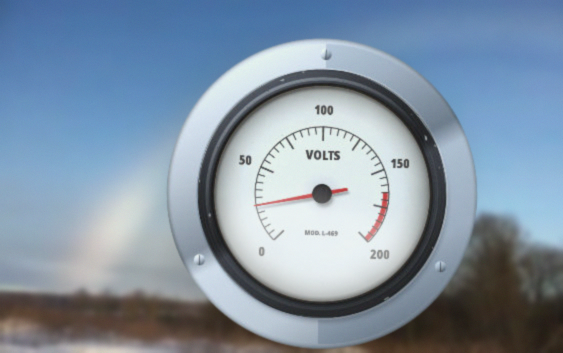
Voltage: V 25
